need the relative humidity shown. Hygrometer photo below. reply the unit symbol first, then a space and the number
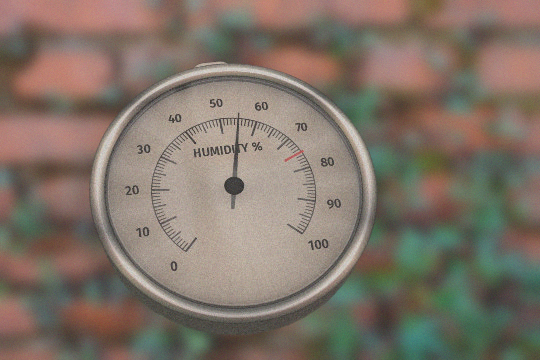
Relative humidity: % 55
